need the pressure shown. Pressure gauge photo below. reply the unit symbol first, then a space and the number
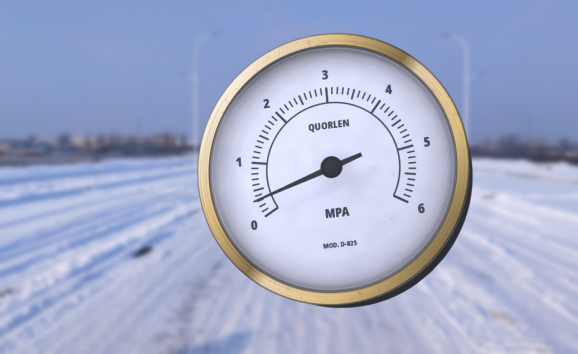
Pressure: MPa 0.3
